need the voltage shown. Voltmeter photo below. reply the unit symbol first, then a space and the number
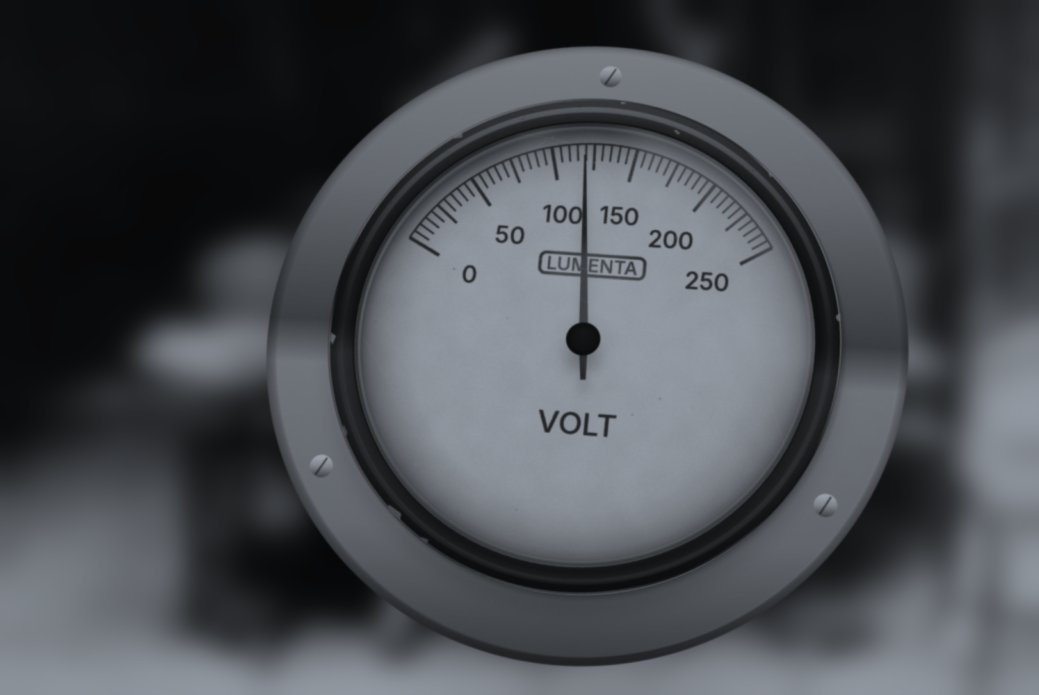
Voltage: V 120
